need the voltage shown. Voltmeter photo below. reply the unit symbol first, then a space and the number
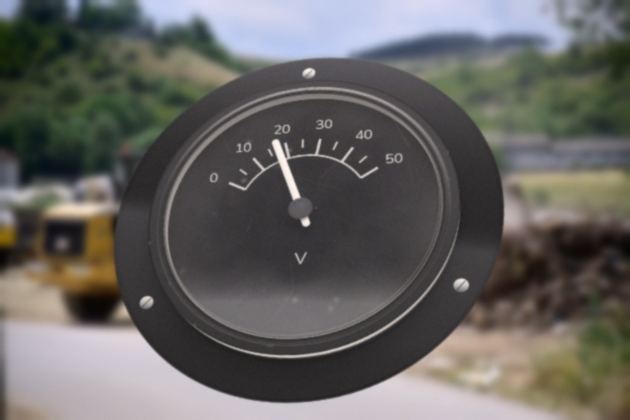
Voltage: V 17.5
